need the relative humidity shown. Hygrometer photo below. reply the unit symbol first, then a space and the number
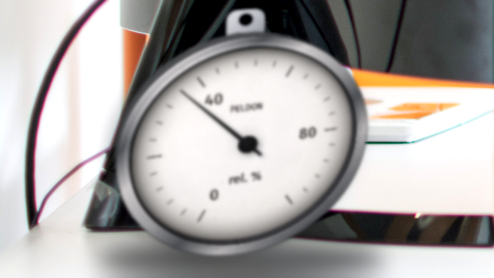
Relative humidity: % 36
